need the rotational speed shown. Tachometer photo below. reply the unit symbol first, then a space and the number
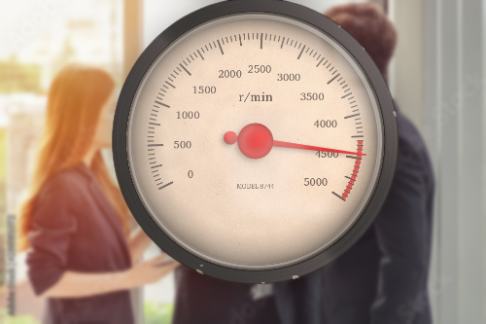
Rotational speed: rpm 4450
